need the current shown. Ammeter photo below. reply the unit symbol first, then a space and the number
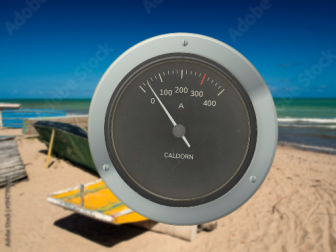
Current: A 40
